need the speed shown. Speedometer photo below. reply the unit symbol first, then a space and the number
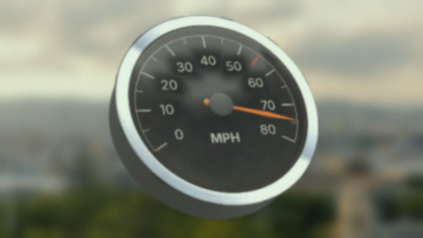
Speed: mph 75
